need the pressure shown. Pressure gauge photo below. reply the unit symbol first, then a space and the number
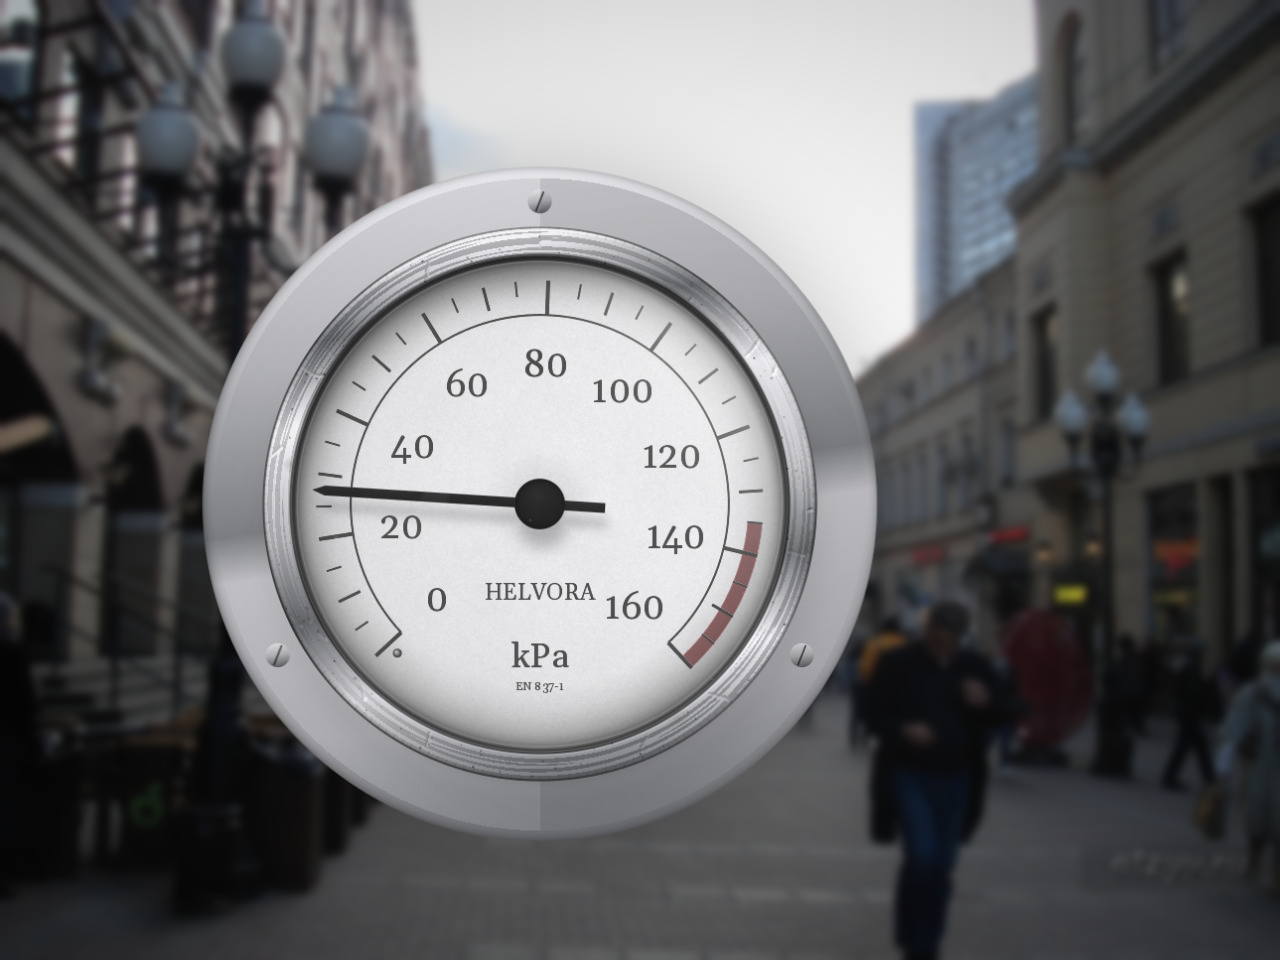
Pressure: kPa 27.5
